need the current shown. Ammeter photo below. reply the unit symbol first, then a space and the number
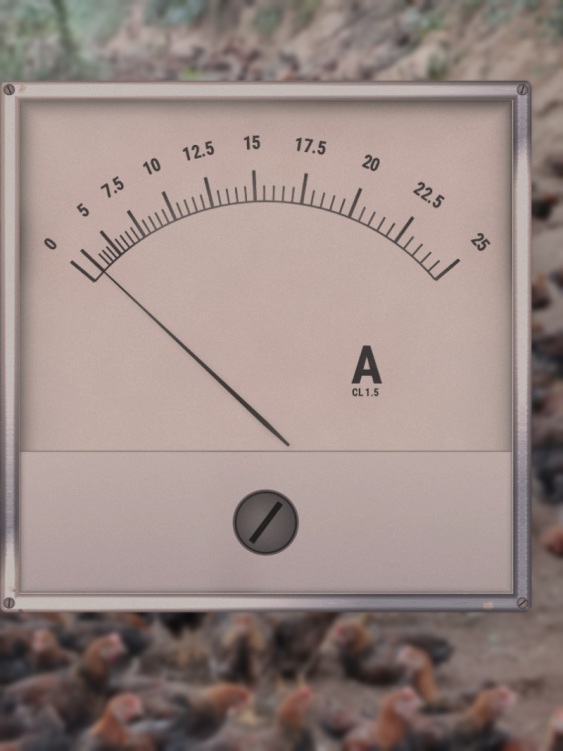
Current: A 2.5
